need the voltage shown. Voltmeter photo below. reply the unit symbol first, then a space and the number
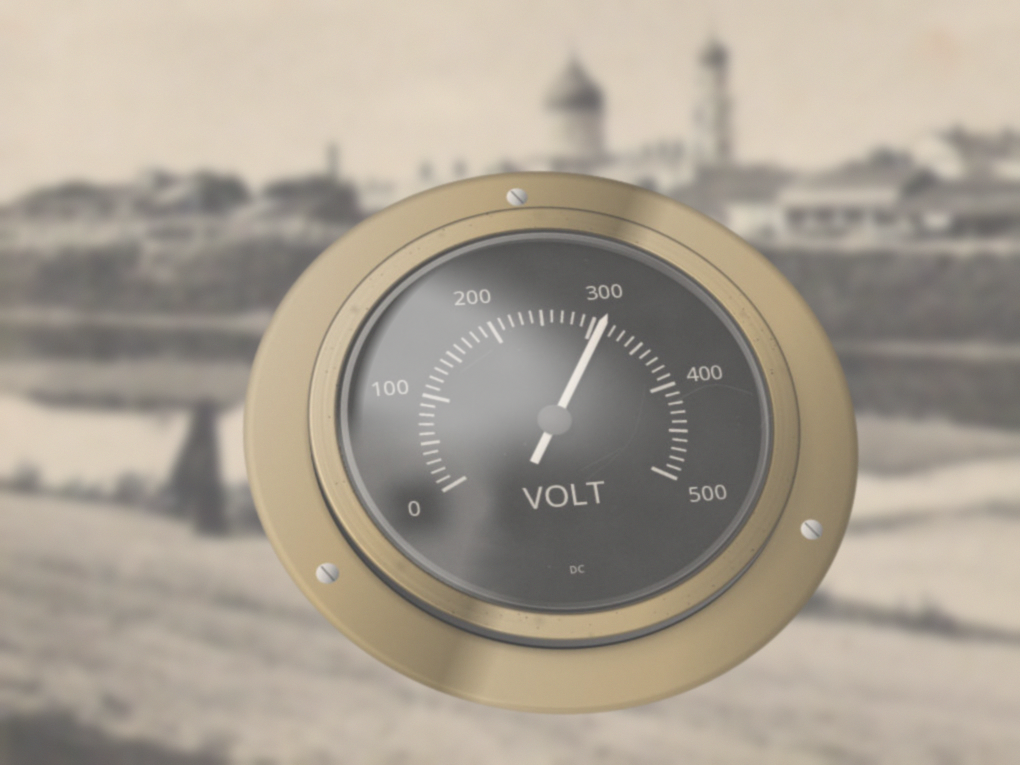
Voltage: V 310
